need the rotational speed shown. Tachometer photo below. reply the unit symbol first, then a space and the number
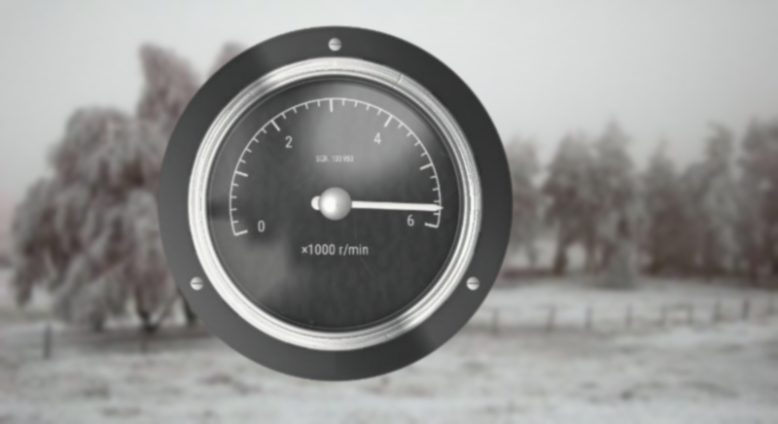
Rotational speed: rpm 5700
